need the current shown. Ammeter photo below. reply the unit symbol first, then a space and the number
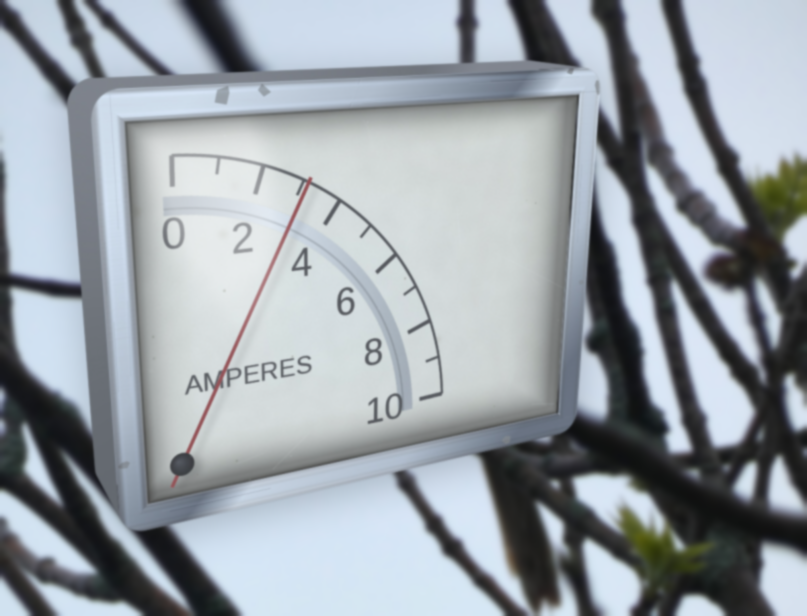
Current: A 3
